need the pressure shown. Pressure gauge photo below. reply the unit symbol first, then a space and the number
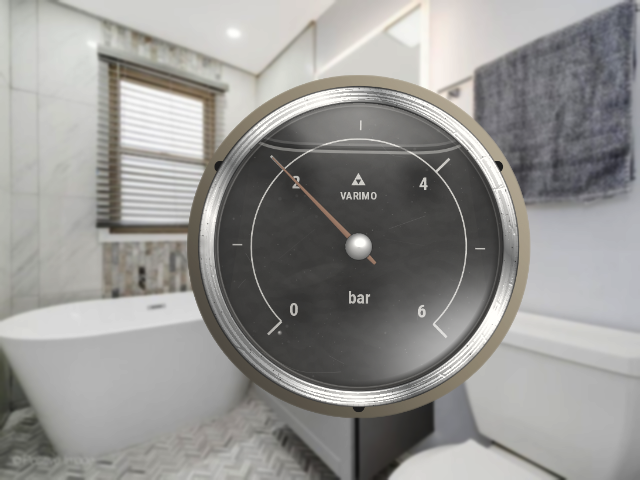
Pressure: bar 2
